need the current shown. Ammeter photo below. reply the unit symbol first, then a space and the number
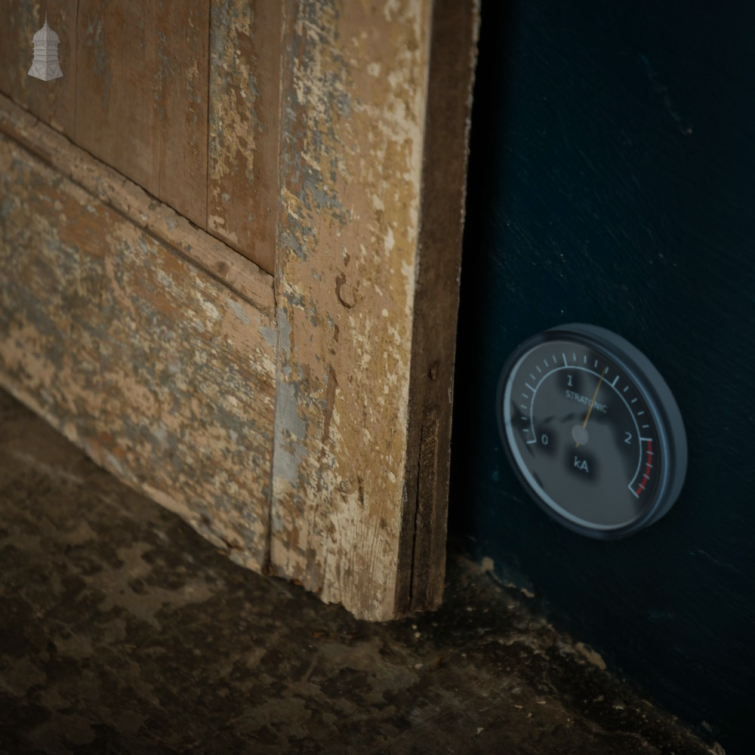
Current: kA 1.4
